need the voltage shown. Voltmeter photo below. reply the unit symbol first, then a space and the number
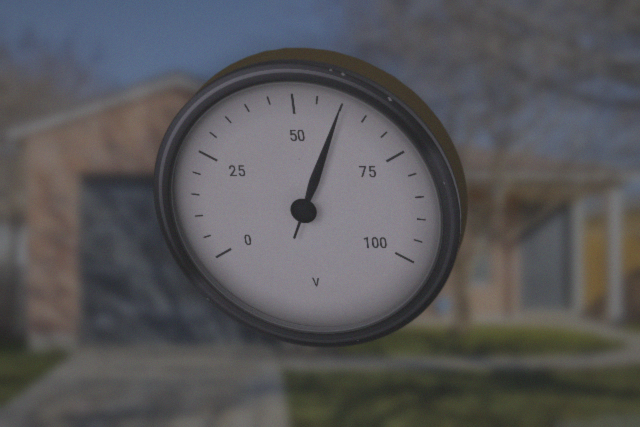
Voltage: V 60
